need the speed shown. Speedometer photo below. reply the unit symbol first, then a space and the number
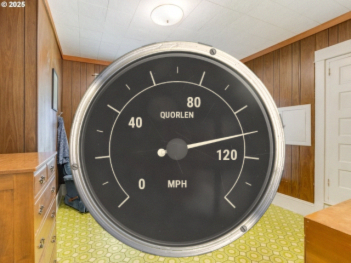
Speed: mph 110
